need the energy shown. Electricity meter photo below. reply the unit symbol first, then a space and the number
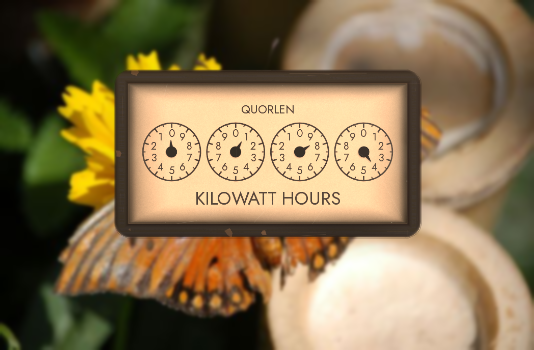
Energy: kWh 84
